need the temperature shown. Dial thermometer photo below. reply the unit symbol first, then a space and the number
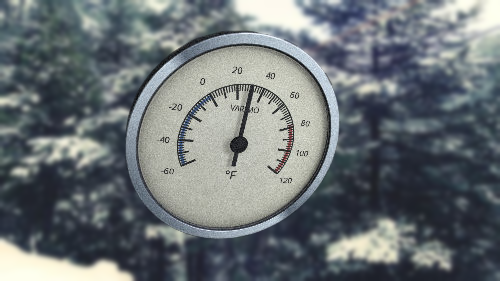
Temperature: °F 30
